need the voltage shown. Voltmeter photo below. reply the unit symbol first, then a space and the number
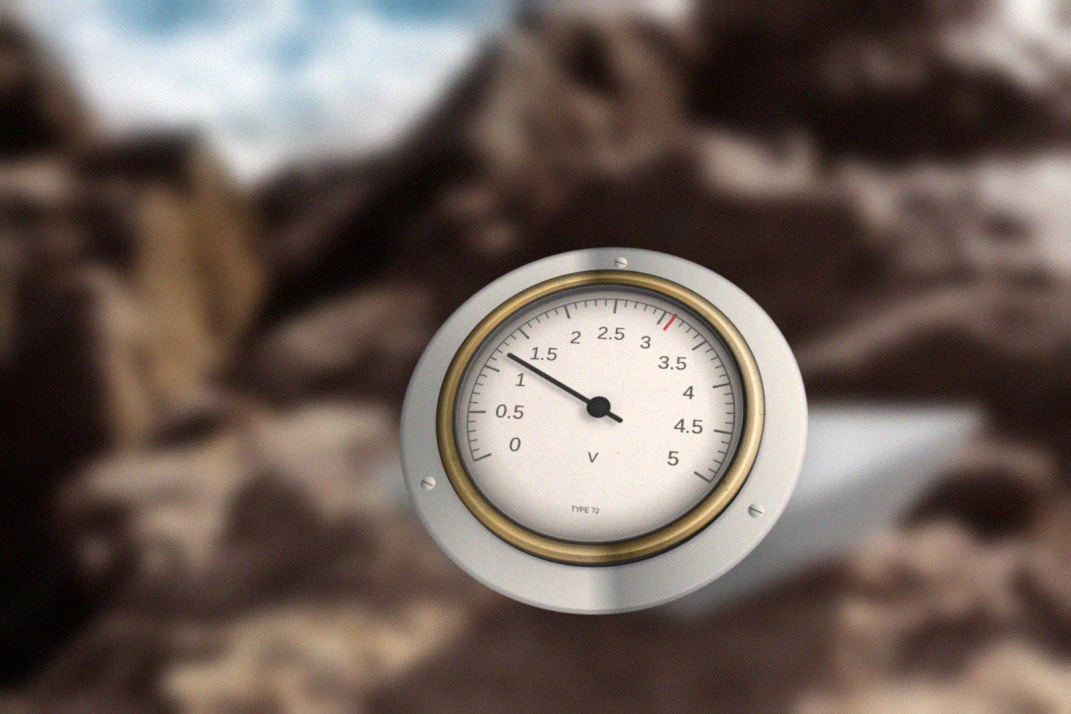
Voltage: V 1.2
